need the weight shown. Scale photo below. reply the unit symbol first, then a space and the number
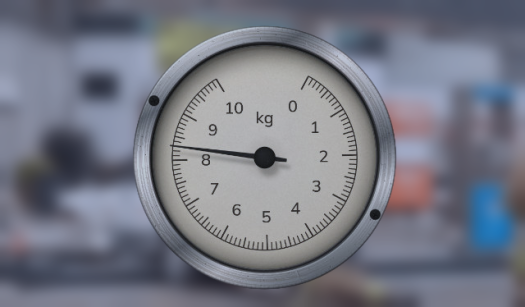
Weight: kg 8.3
